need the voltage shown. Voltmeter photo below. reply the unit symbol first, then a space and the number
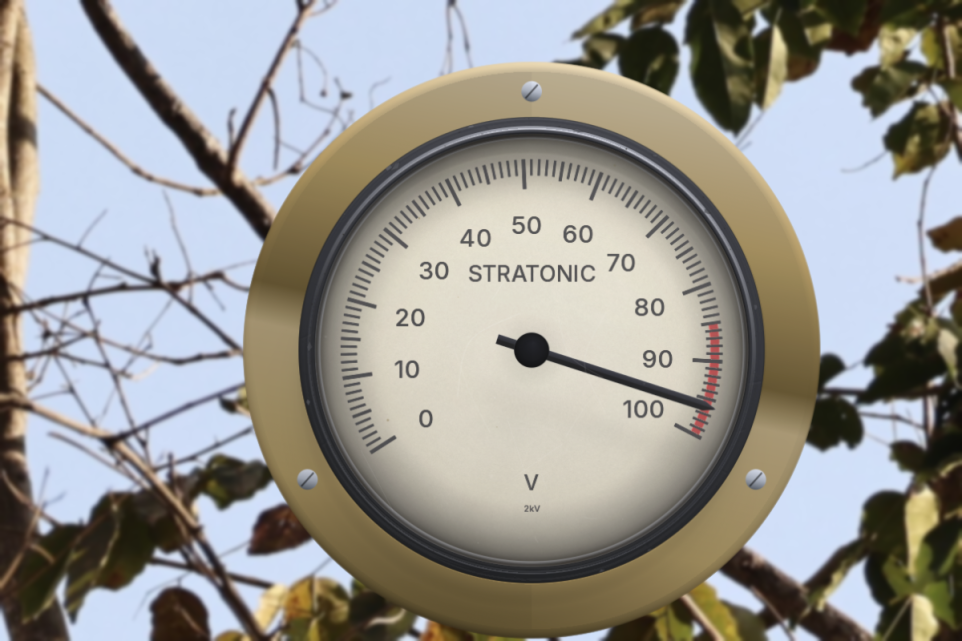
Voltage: V 96
